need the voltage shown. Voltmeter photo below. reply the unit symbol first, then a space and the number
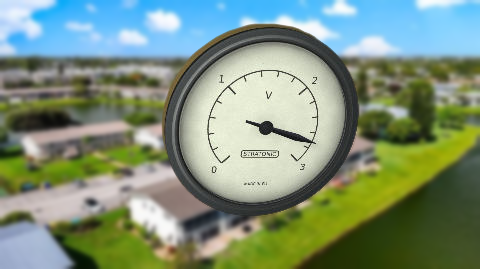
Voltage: V 2.7
